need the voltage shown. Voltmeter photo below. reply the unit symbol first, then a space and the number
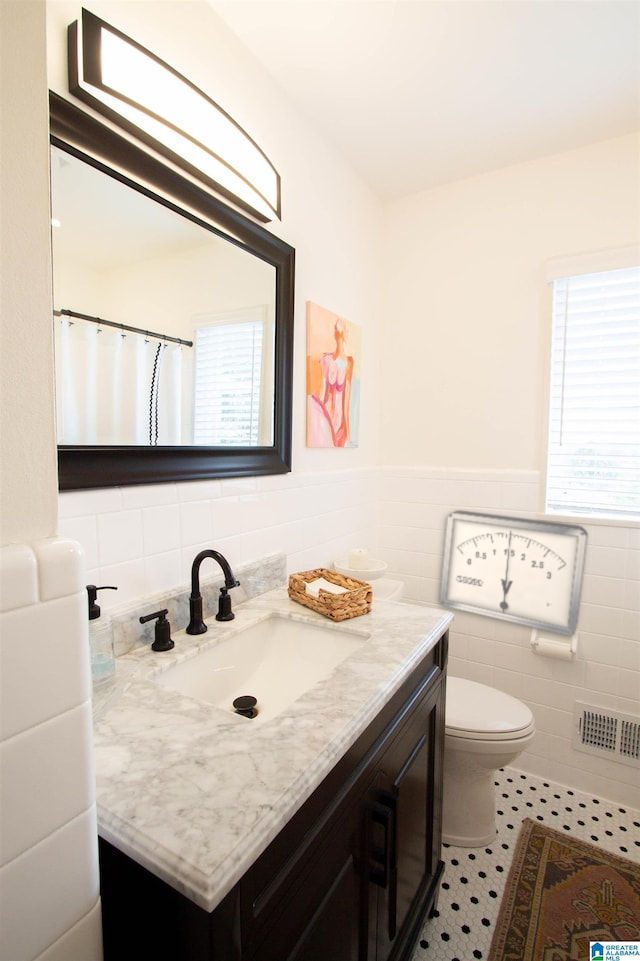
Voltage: V 1.5
